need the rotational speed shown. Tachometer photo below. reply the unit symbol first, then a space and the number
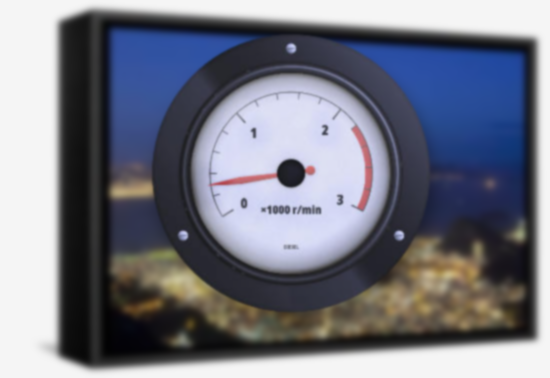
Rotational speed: rpm 300
